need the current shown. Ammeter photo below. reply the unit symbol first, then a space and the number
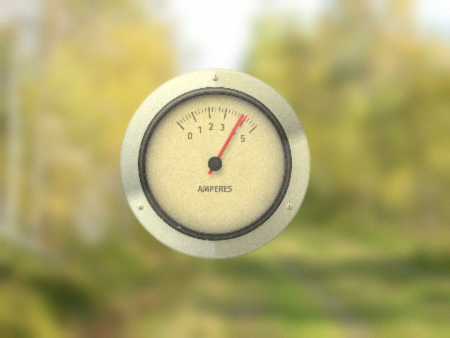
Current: A 4
